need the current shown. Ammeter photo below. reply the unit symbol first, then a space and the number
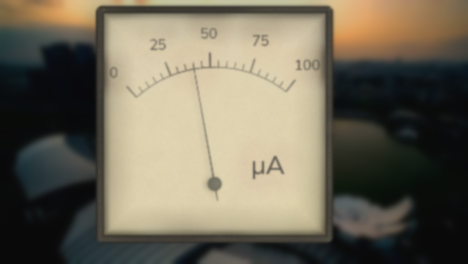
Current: µA 40
